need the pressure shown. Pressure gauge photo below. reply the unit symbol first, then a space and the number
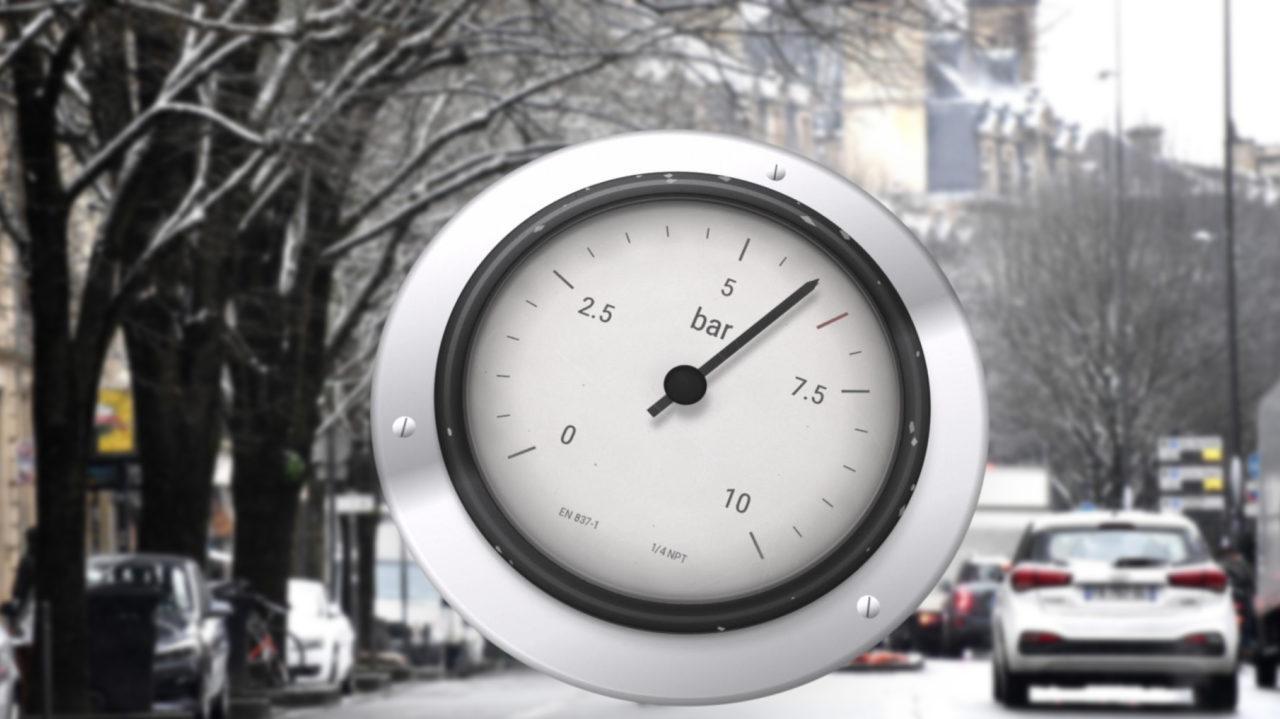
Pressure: bar 6
